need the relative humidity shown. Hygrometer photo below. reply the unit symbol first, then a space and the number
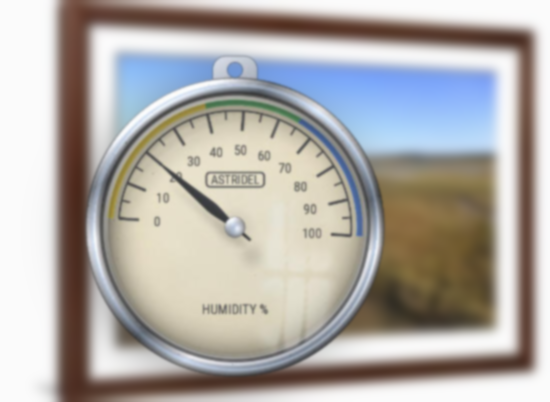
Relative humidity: % 20
